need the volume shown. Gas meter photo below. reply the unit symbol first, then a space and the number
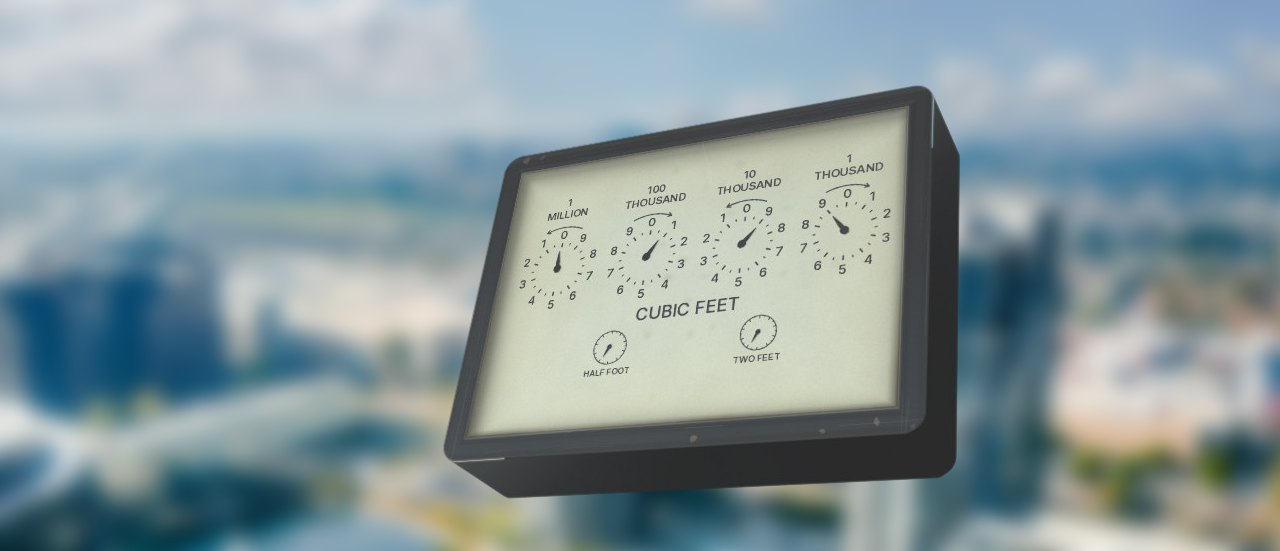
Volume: ft³ 8900
